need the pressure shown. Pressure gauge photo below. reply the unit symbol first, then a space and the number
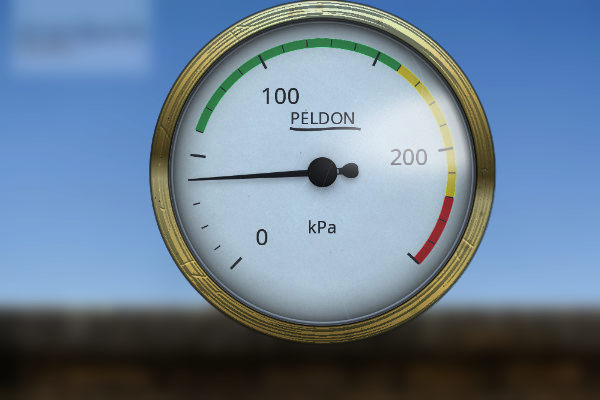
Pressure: kPa 40
